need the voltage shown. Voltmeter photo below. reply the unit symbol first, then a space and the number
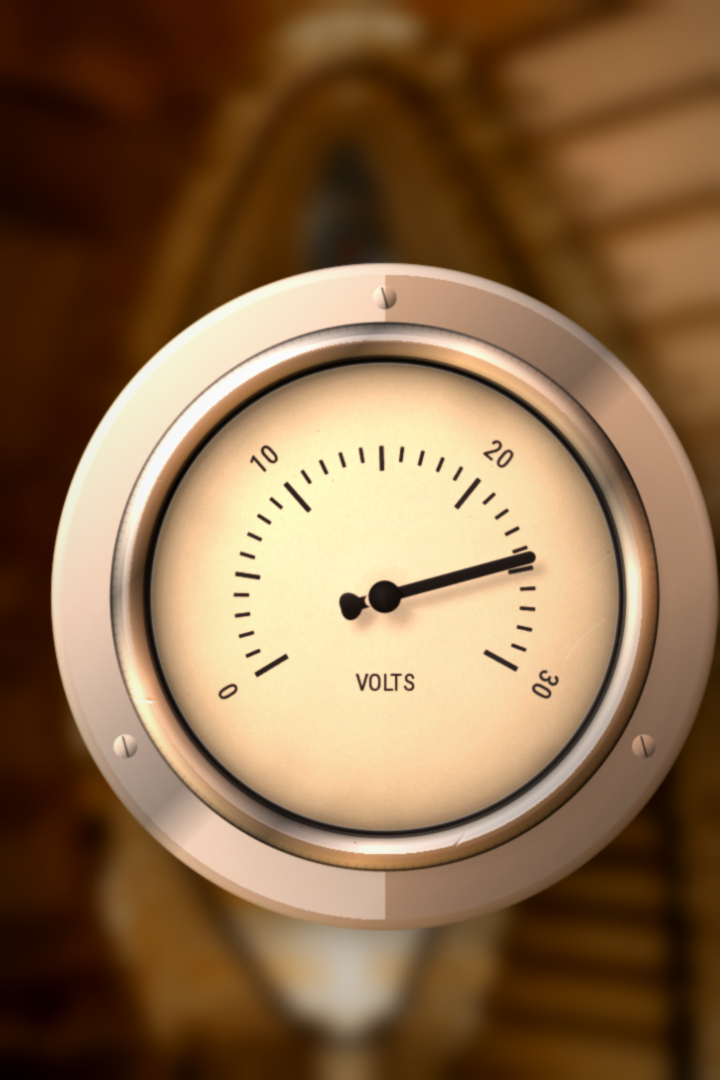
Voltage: V 24.5
